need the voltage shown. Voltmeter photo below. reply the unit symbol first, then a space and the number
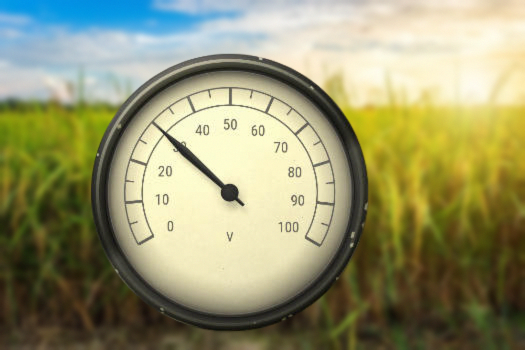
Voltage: V 30
